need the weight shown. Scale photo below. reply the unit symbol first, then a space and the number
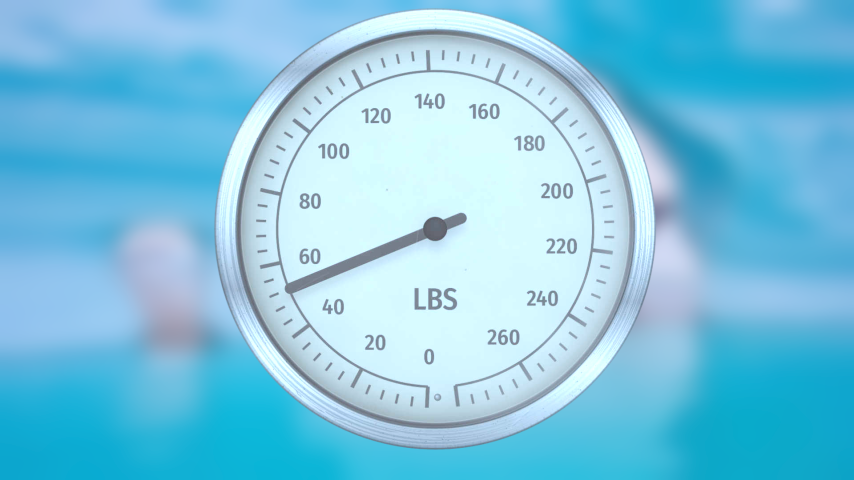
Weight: lb 52
